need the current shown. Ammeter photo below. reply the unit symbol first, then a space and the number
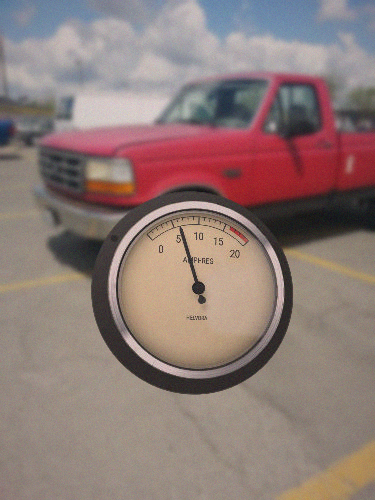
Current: A 6
